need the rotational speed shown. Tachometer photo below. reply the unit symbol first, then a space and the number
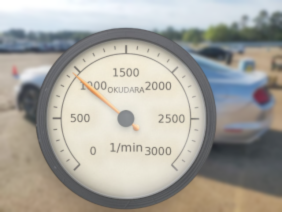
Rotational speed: rpm 950
